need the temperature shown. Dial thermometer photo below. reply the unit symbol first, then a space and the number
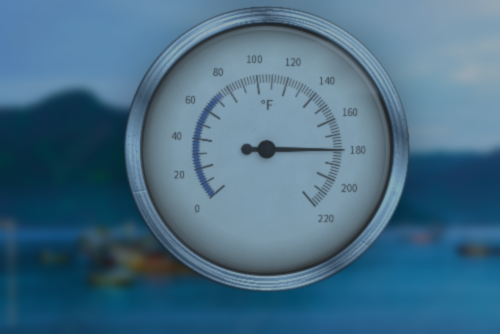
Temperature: °F 180
